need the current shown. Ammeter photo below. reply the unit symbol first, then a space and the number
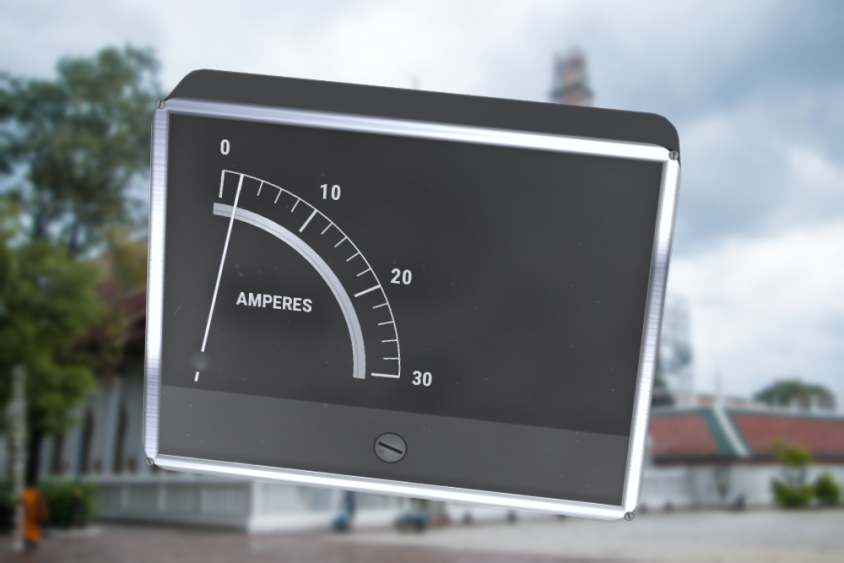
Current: A 2
